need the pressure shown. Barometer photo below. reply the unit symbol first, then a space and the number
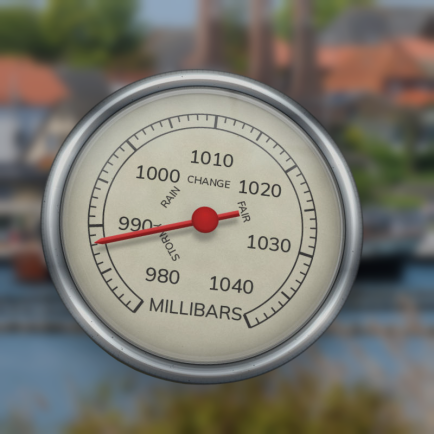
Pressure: mbar 988
